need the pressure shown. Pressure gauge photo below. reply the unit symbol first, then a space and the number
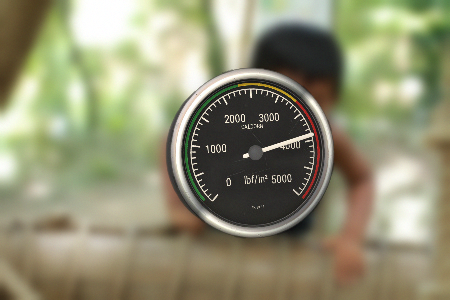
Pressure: psi 3900
